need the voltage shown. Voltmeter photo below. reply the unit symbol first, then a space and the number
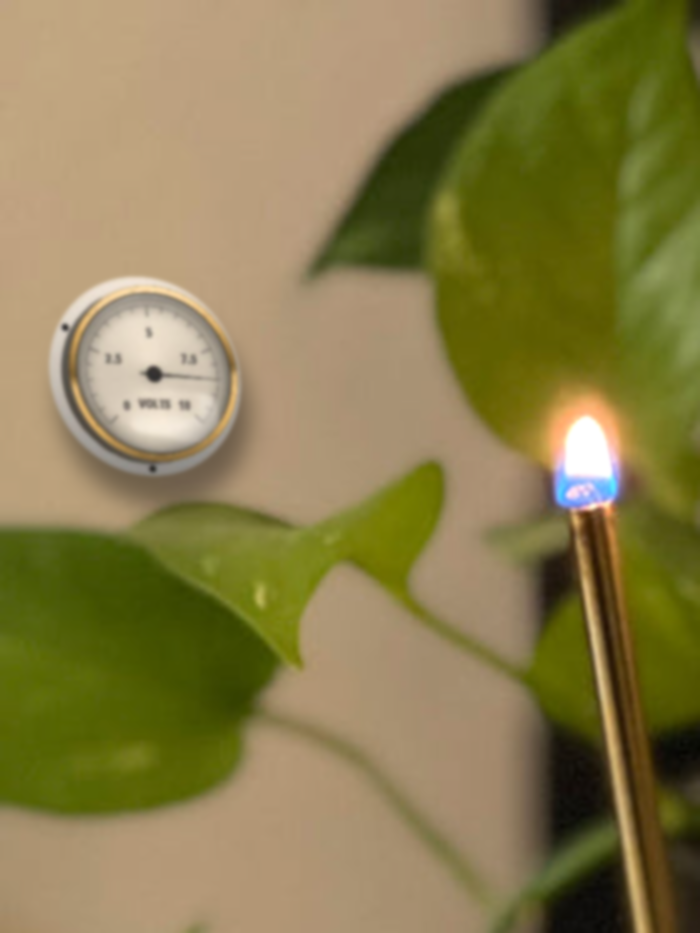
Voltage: V 8.5
